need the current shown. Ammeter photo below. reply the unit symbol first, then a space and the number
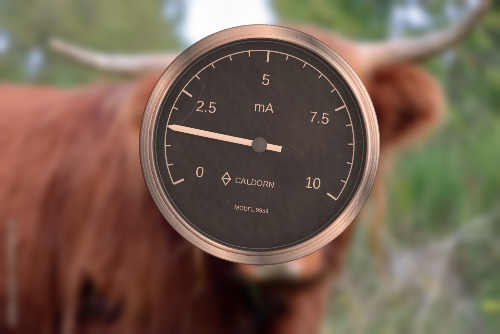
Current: mA 1.5
